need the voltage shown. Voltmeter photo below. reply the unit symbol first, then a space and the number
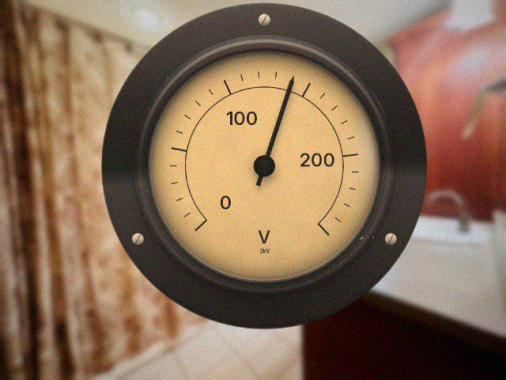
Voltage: V 140
